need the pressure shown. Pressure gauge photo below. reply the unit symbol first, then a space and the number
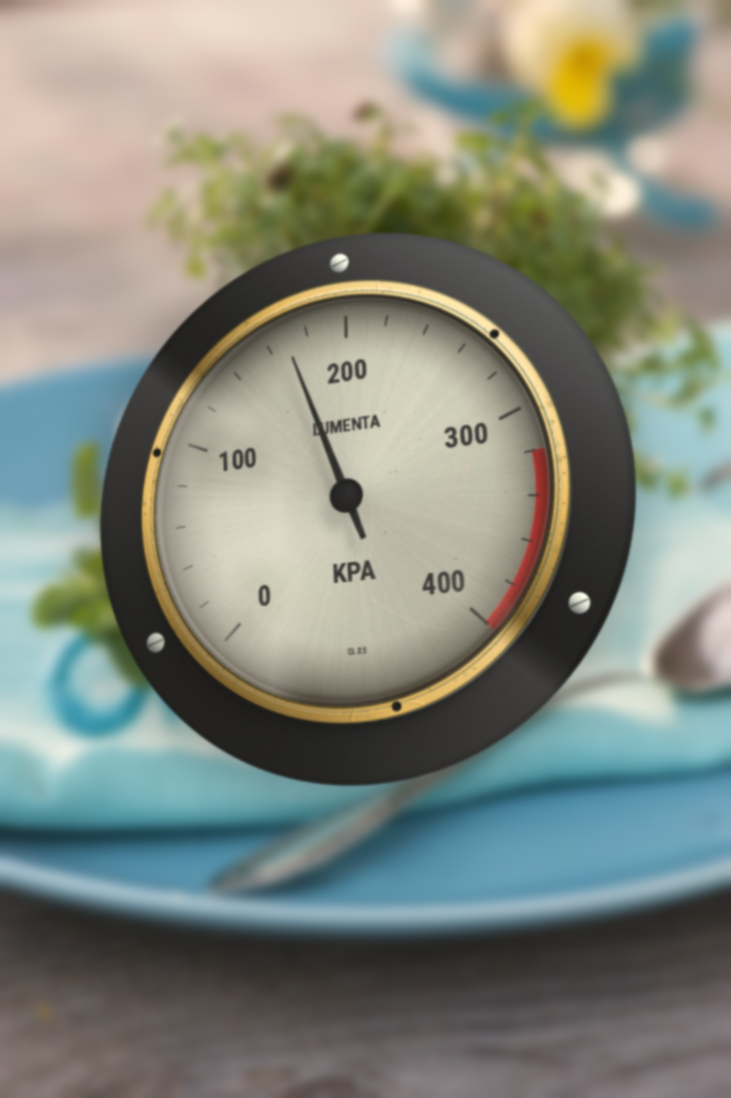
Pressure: kPa 170
